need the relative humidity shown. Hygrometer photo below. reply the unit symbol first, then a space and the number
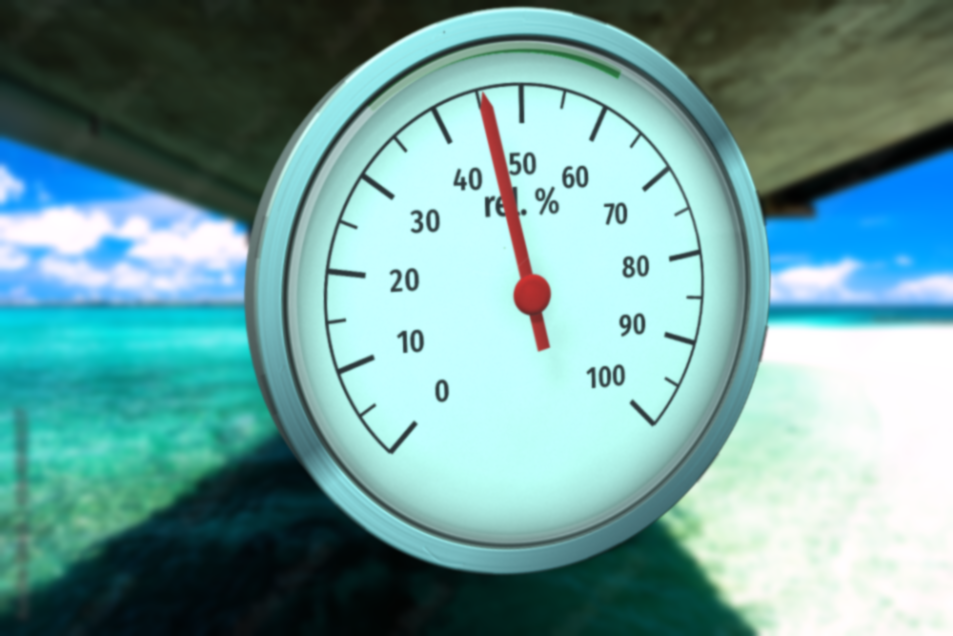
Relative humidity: % 45
